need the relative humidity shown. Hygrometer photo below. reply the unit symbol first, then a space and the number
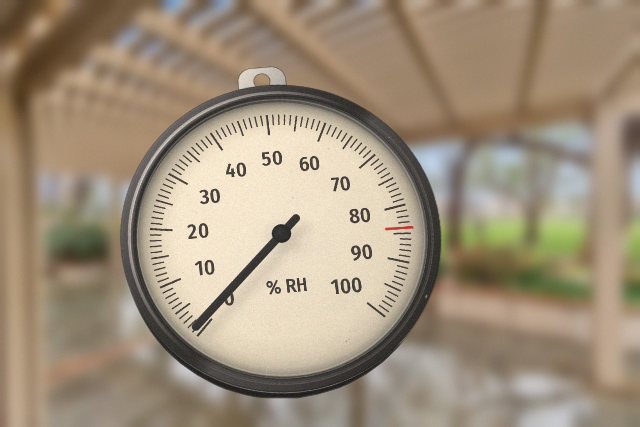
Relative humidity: % 1
